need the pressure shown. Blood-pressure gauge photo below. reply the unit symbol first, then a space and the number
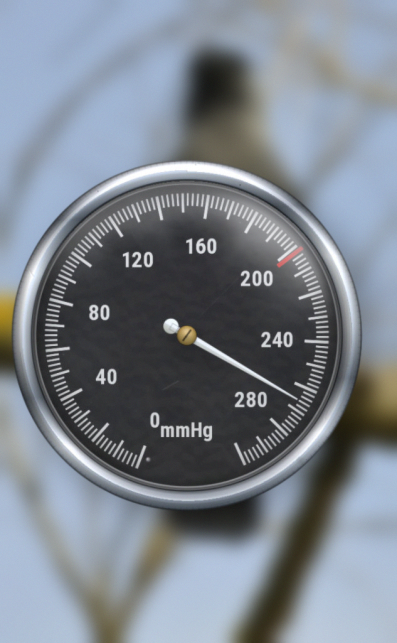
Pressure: mmHg 266
